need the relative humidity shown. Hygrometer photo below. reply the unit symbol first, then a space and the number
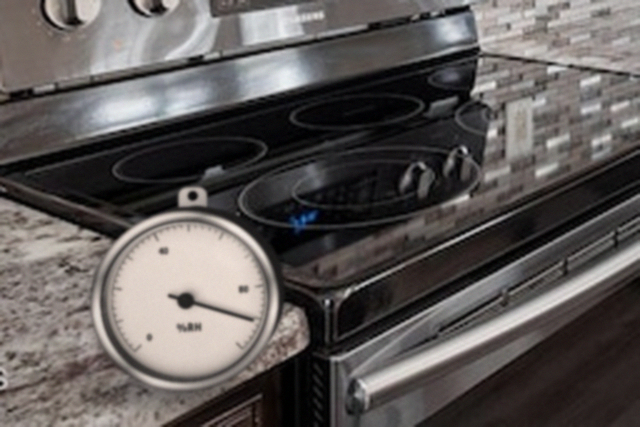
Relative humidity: % 90
